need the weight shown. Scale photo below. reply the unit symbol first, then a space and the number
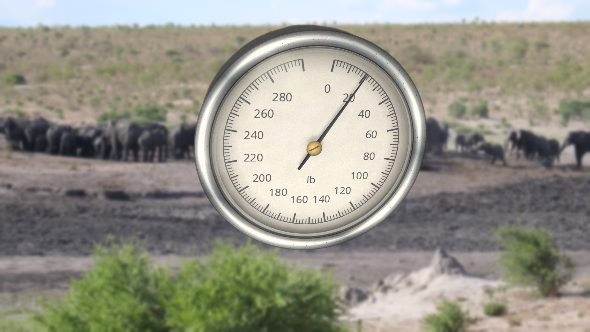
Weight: lb 20
